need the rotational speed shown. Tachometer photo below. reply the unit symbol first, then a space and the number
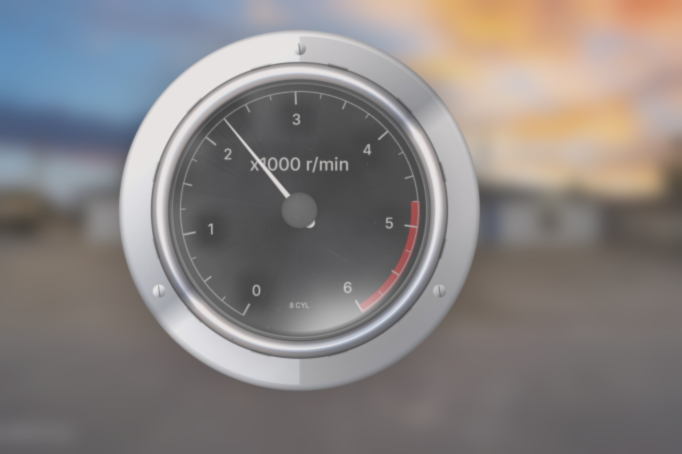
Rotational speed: rpm 2250
